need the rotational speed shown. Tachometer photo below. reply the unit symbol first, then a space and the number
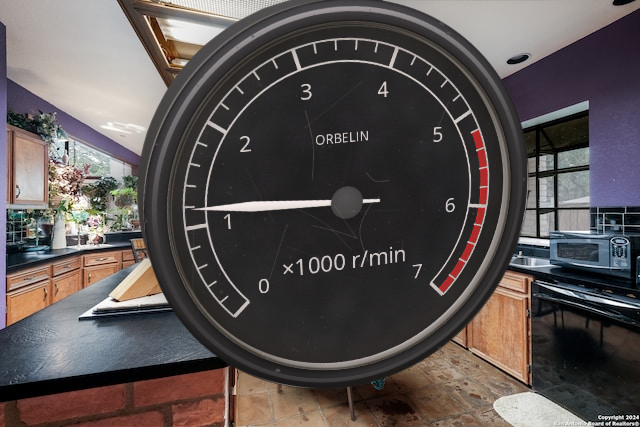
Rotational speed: rpm 1200
